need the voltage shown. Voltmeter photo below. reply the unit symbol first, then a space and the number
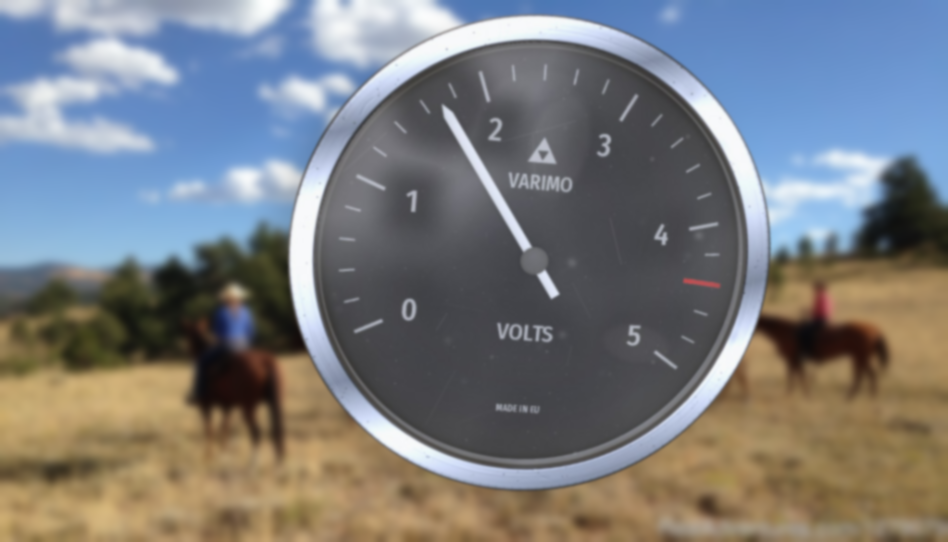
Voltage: V 1.7
